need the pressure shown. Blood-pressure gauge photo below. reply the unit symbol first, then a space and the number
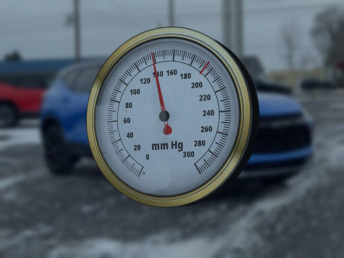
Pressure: mmHg 140
